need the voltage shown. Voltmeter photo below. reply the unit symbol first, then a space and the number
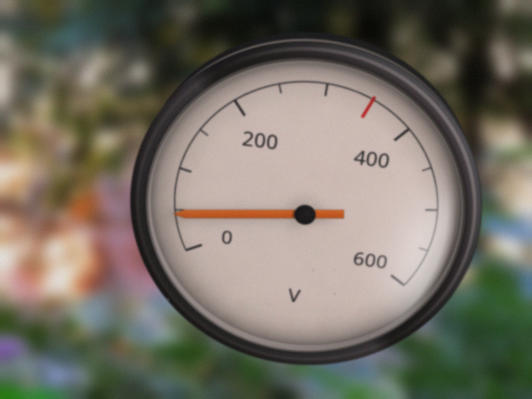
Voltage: V 50
